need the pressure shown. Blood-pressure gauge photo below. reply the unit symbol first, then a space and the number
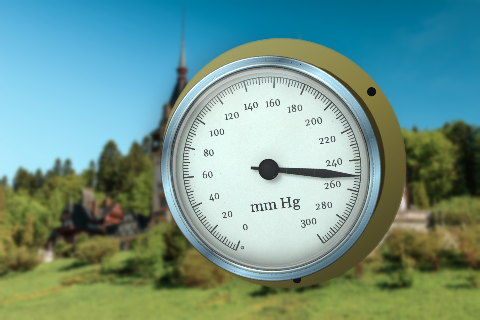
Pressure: mmHg 250
